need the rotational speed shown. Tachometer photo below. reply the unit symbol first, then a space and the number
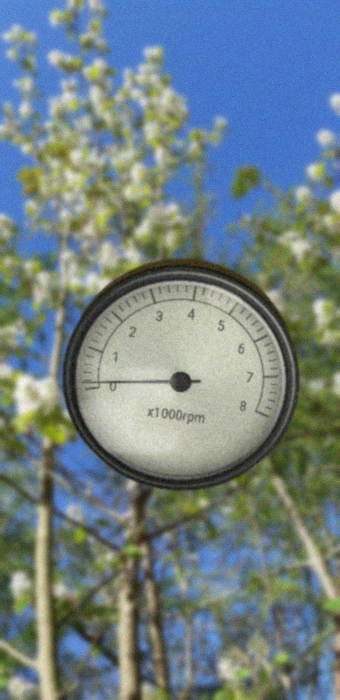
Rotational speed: rpm 200
